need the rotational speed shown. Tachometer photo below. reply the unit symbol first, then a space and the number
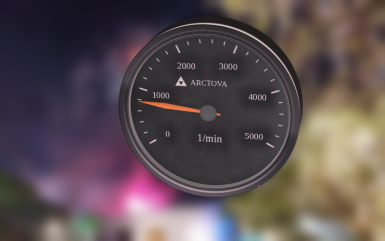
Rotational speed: rpm 800
